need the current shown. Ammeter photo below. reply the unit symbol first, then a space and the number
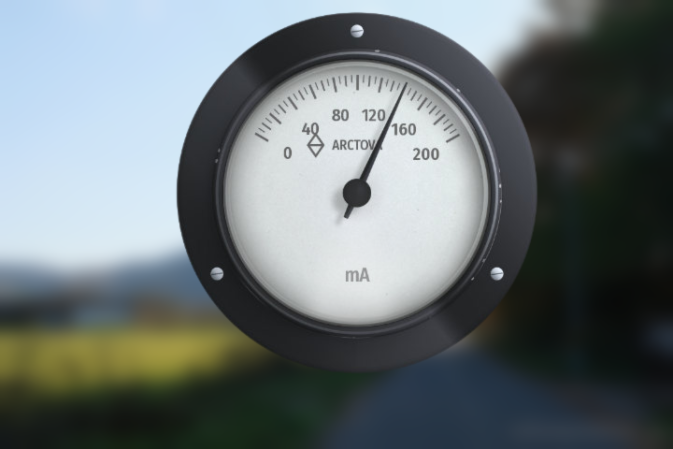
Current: mA 140
